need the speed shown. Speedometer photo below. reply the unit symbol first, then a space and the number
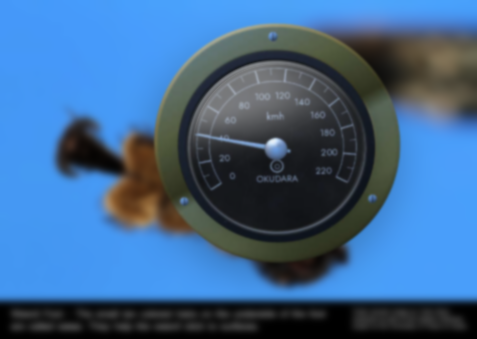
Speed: km/h 40
